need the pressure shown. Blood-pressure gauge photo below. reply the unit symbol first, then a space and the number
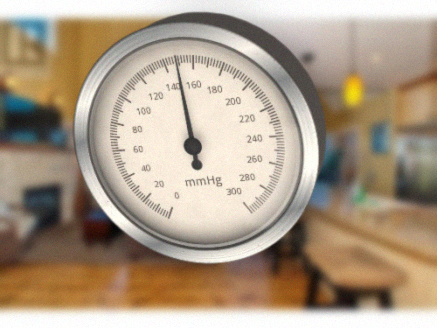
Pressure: mmHg 150
